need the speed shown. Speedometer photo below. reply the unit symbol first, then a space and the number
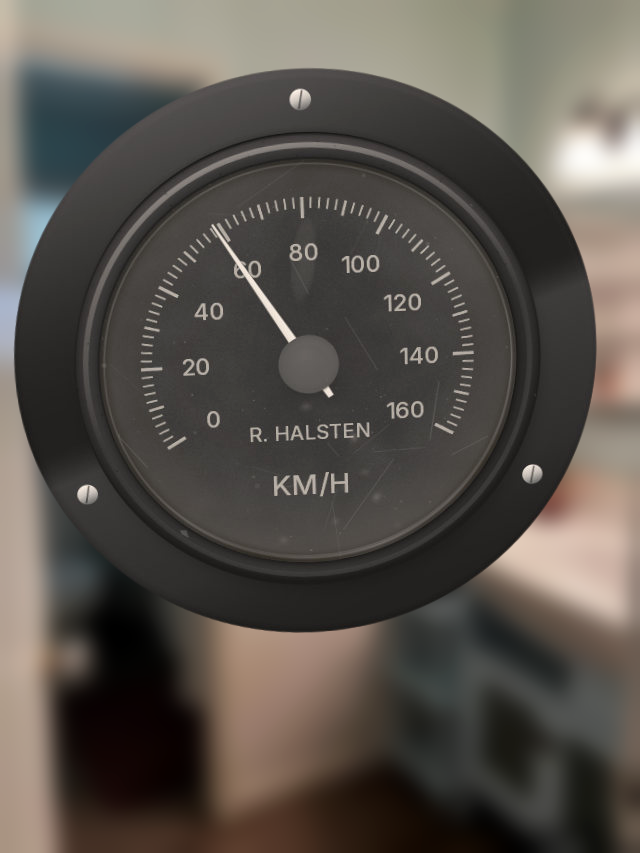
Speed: km/h 59
